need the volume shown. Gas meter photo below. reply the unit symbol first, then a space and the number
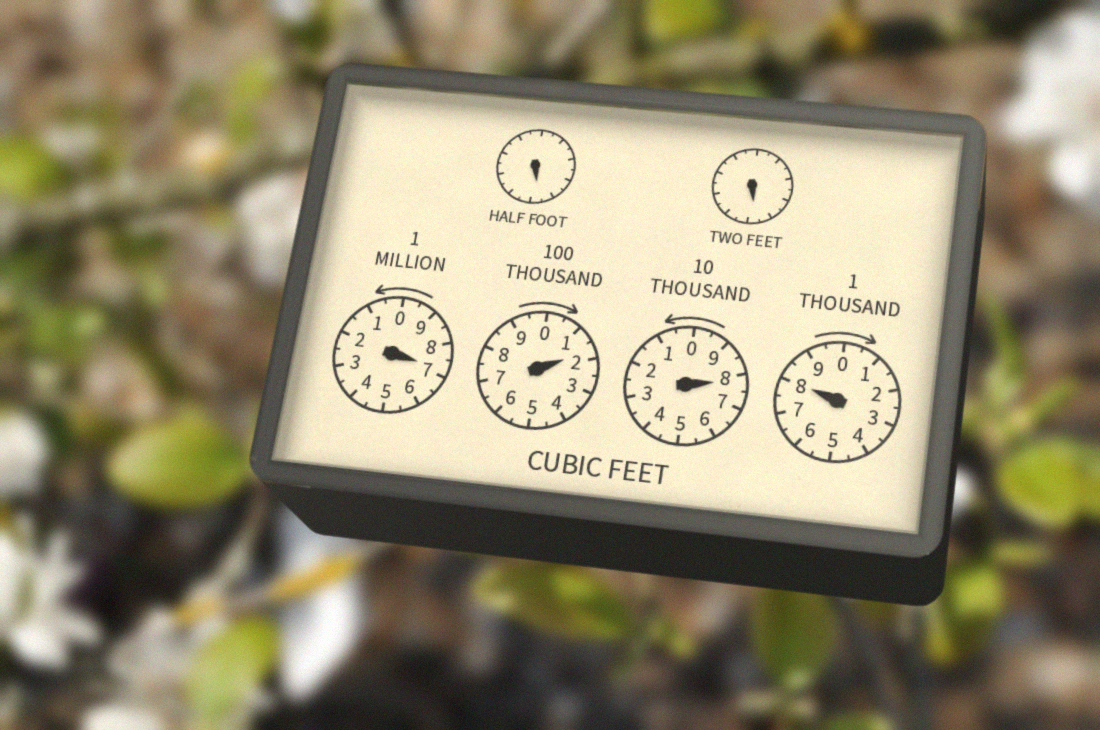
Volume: ft³ 717800
